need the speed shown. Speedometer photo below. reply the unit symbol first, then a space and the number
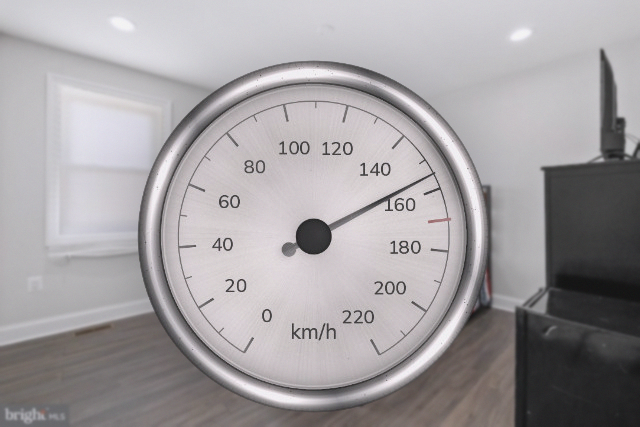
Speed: km/h 155
